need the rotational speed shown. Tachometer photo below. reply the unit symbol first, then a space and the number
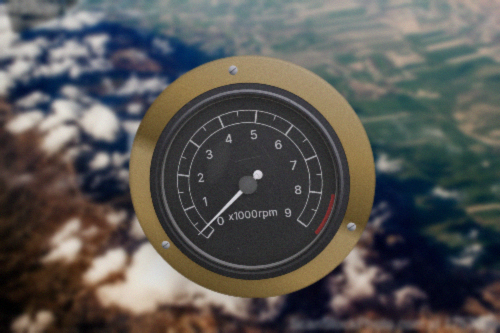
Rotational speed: rpm 250
